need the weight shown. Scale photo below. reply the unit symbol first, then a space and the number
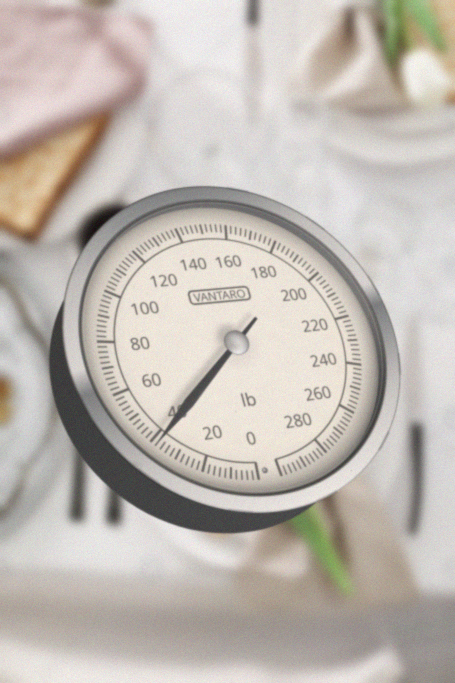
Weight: lb 38
